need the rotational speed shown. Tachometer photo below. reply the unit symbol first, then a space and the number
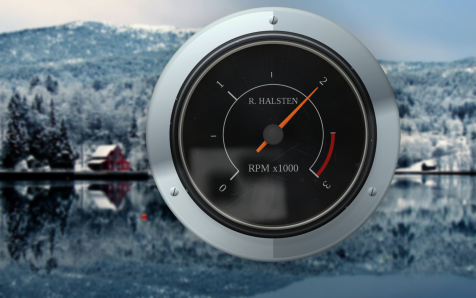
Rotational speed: rpm 2000
